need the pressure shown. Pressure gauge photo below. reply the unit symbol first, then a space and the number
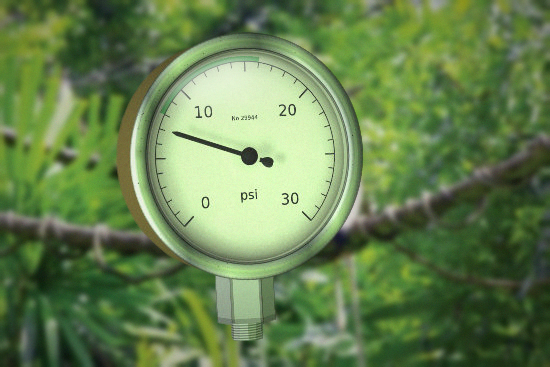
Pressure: psi 7
